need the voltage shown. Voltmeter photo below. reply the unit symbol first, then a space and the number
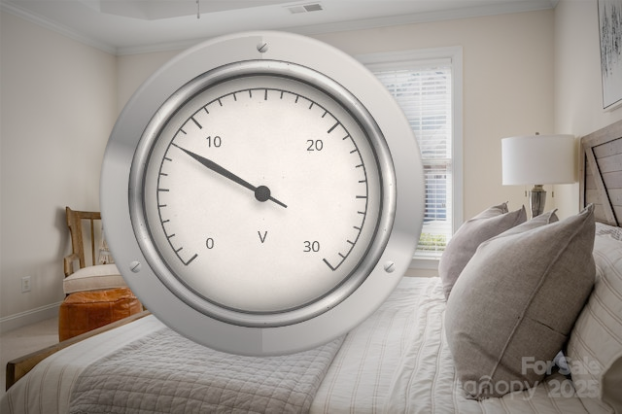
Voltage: V 8
